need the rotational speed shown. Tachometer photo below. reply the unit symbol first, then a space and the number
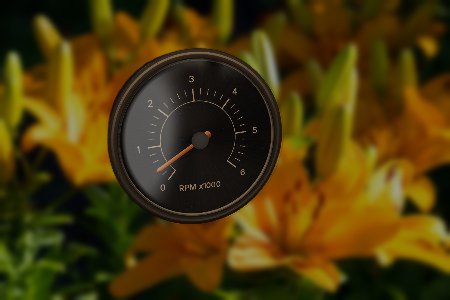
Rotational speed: rpm 400
